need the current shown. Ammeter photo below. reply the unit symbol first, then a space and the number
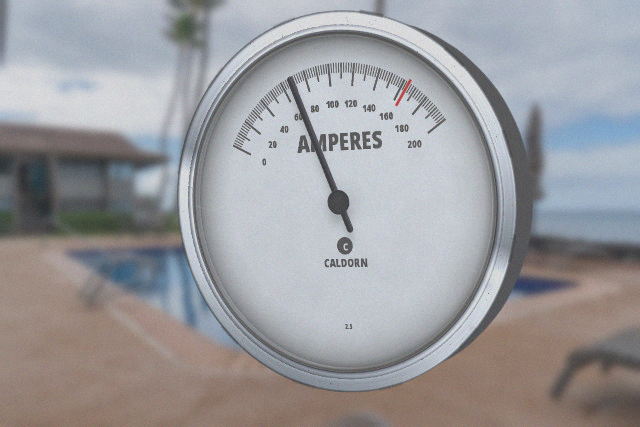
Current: A 70
